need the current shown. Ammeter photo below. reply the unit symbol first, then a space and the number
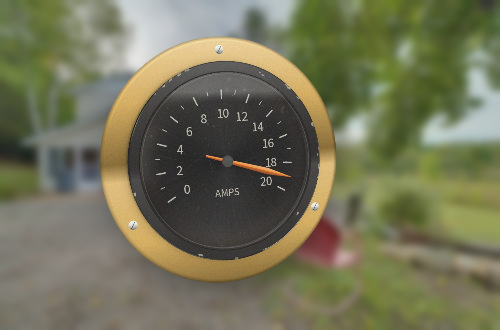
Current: A 19
